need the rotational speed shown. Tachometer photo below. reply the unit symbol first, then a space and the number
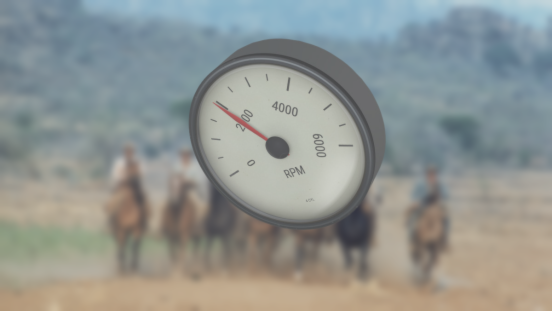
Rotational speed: rpm 2000
